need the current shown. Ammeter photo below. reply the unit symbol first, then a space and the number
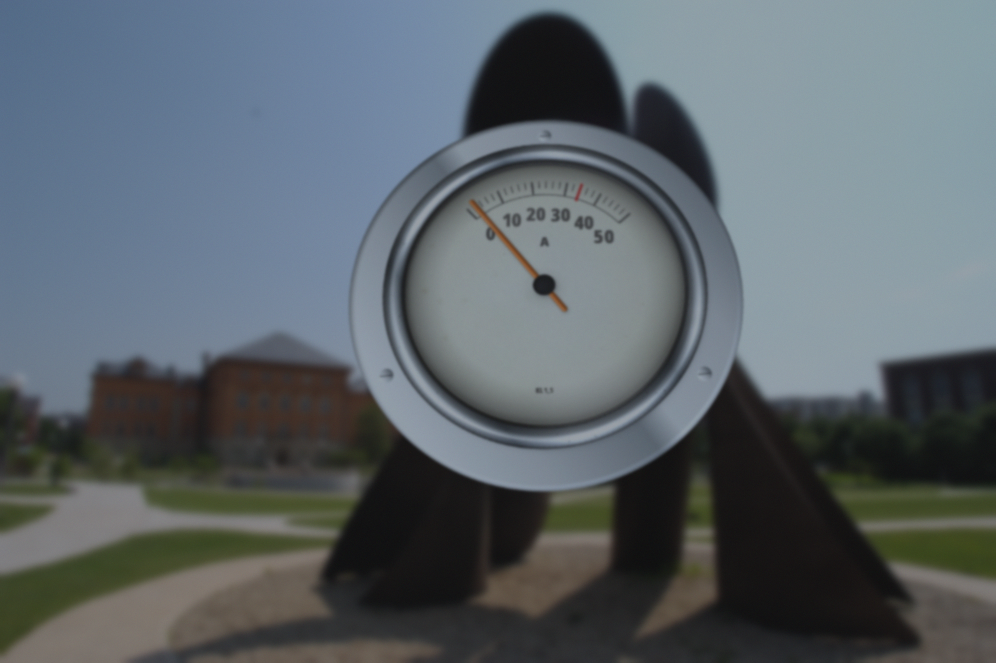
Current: A 2
